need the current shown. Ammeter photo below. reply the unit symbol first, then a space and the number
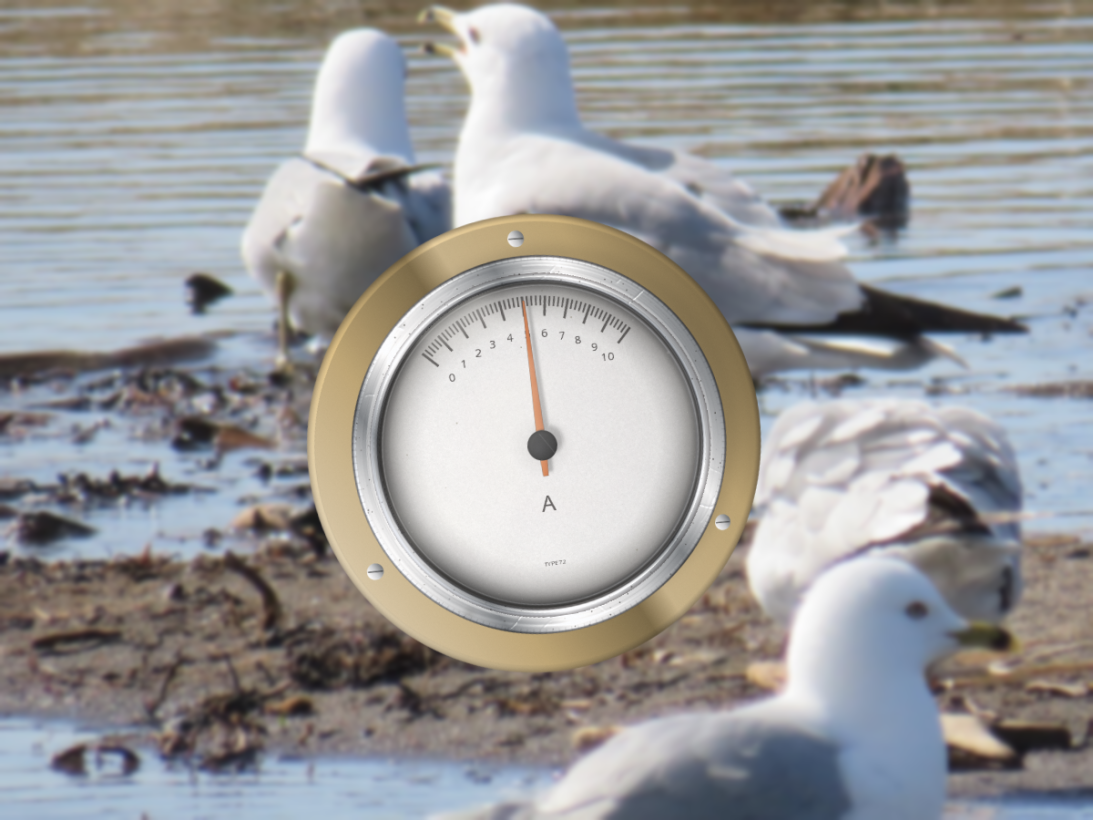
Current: A 5
